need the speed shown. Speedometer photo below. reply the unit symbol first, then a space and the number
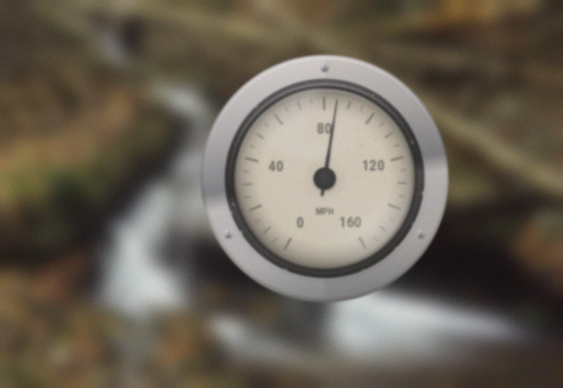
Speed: mph 85
